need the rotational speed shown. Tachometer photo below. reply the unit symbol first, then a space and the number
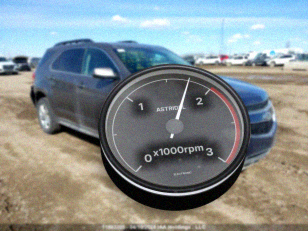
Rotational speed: rpm 1750
